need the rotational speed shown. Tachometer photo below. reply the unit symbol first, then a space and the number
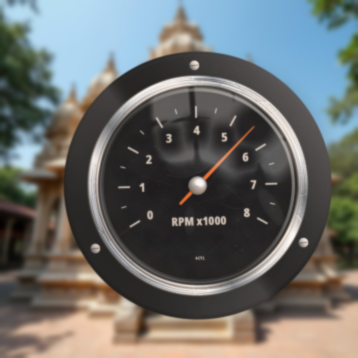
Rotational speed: rpm 5500
